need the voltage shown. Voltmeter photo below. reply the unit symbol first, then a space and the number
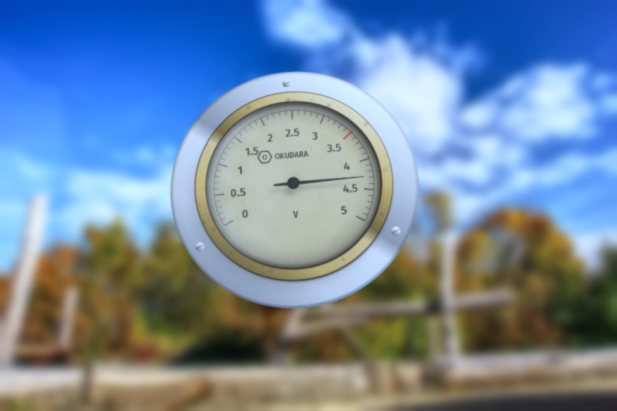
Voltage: V 4.3
